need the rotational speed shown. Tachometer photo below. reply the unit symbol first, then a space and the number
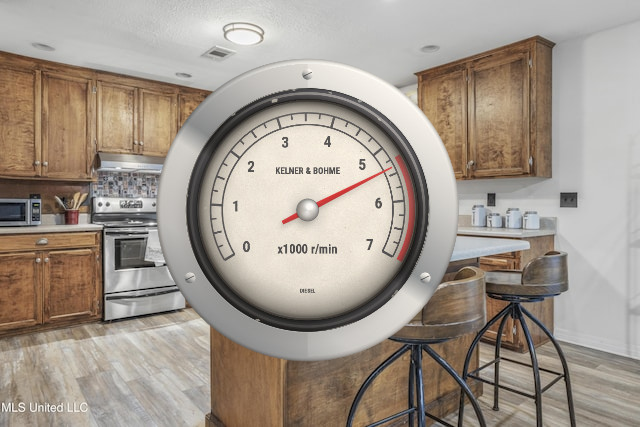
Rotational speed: rpm 5375
